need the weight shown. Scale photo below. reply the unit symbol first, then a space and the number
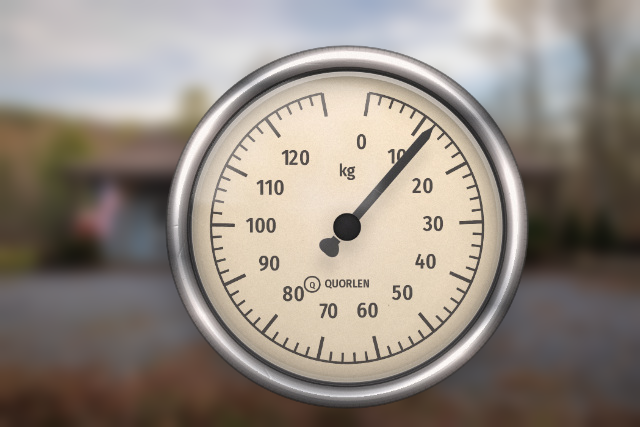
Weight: kg 12
